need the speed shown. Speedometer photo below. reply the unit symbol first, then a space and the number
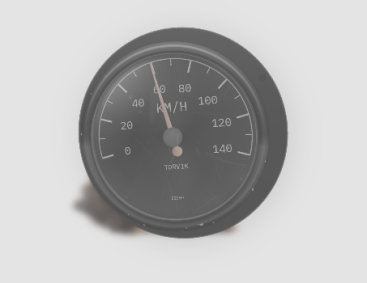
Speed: km/h 60
